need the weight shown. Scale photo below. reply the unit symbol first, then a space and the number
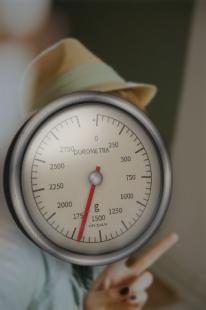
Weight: g 1700
